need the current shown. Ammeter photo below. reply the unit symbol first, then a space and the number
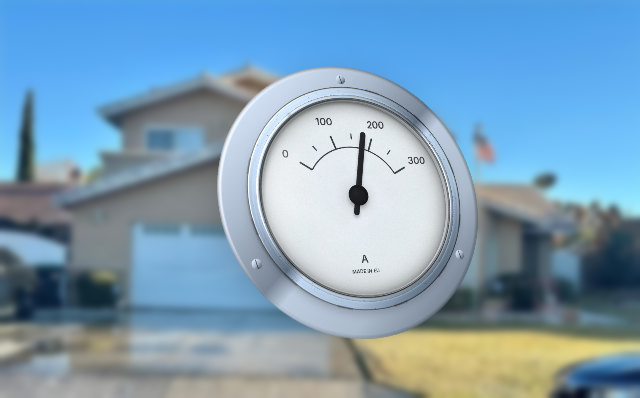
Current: A 175
